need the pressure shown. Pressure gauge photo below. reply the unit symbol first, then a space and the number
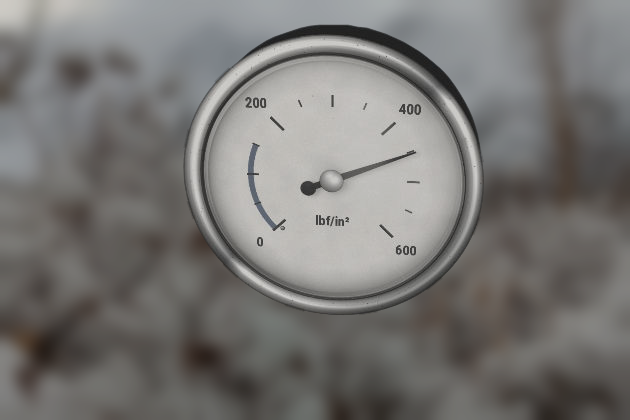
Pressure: psi 450
